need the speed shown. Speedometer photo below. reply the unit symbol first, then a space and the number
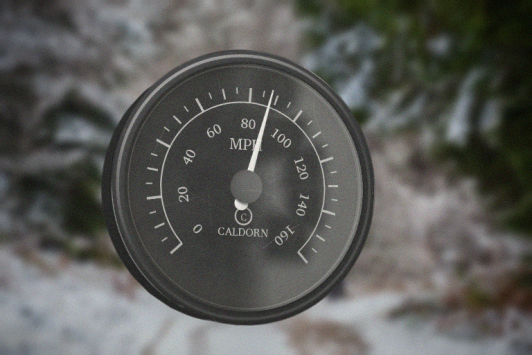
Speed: mph 87.5
